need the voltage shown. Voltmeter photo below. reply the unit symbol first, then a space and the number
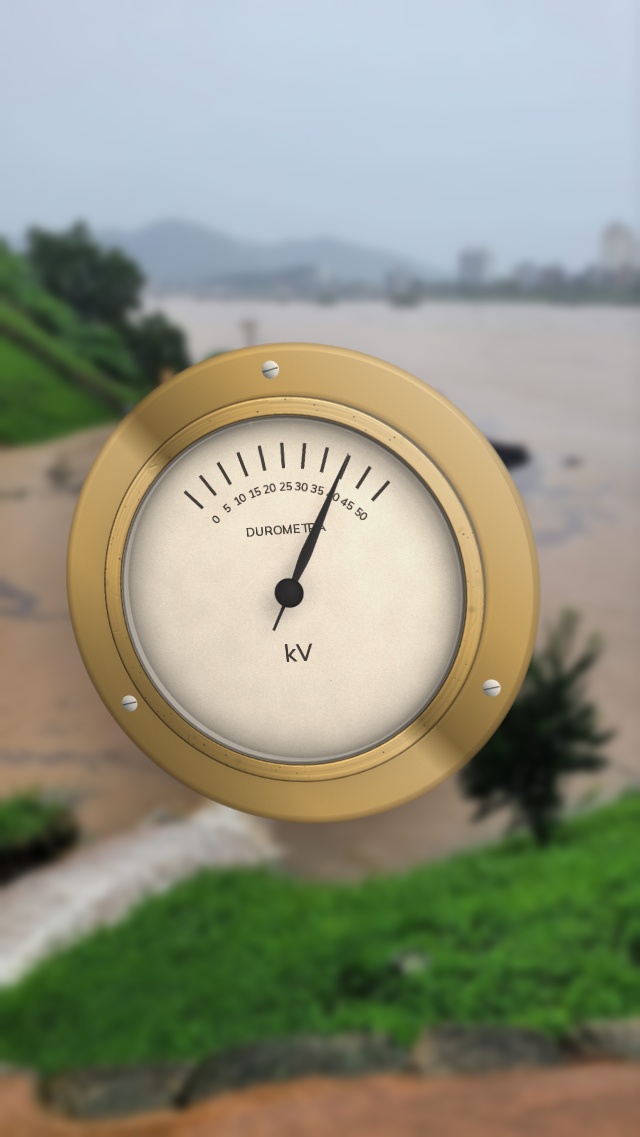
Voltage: kV 40
